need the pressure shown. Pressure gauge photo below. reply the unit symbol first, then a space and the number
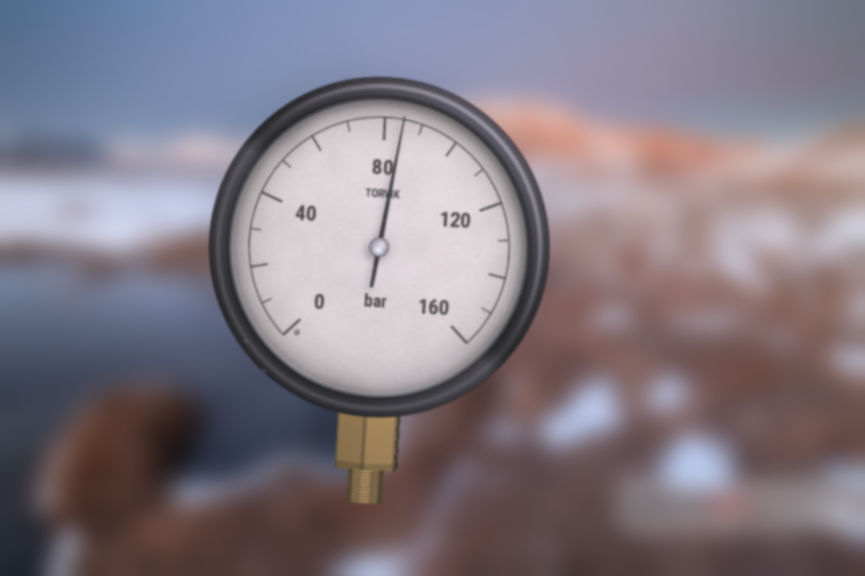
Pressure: bar 85
